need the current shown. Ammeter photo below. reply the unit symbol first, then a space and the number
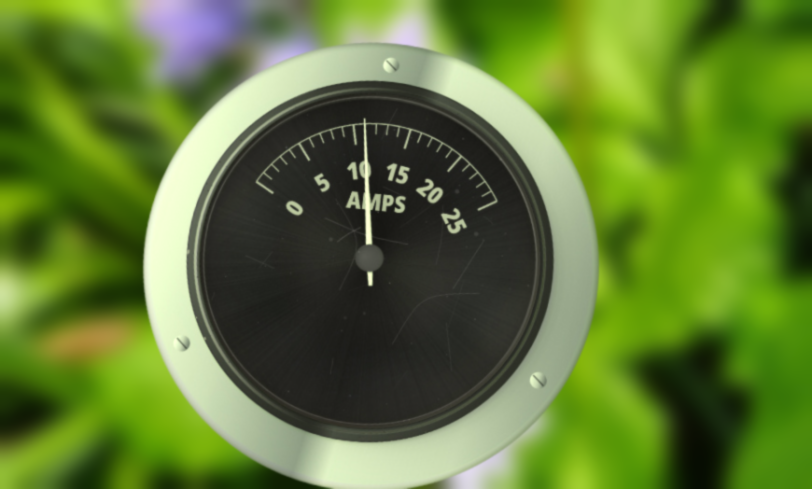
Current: A 11
